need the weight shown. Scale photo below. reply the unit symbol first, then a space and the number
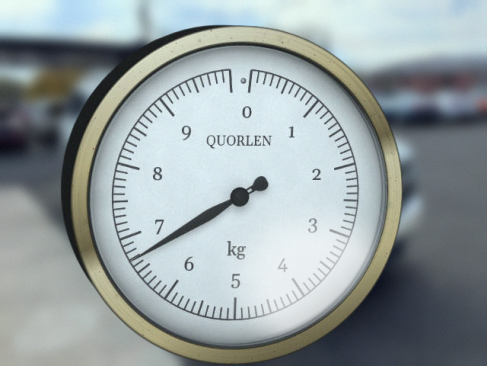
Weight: kg 6.7
